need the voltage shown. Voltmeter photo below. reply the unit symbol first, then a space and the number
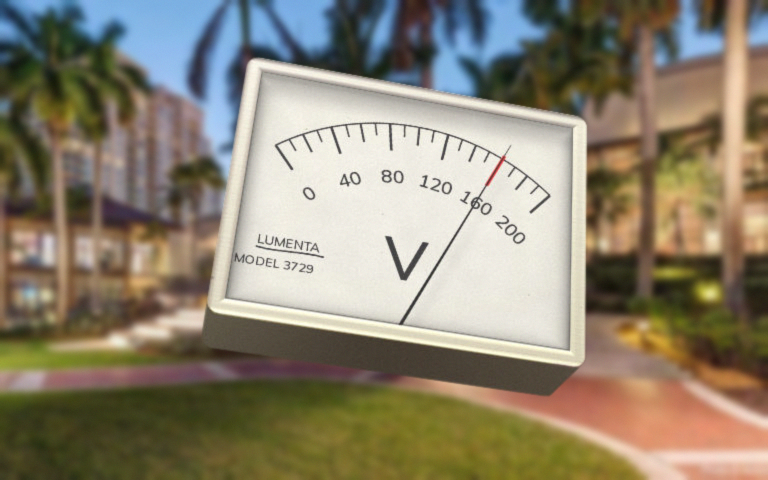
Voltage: V 160
